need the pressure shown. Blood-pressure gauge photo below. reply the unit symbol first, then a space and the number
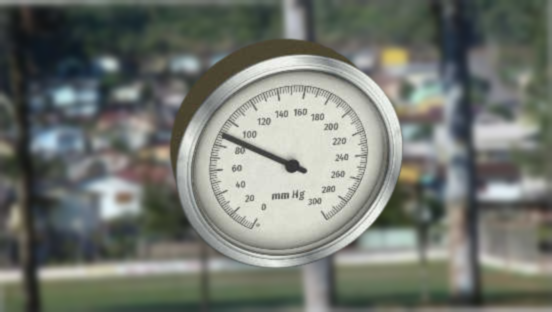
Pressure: mmHg 90
